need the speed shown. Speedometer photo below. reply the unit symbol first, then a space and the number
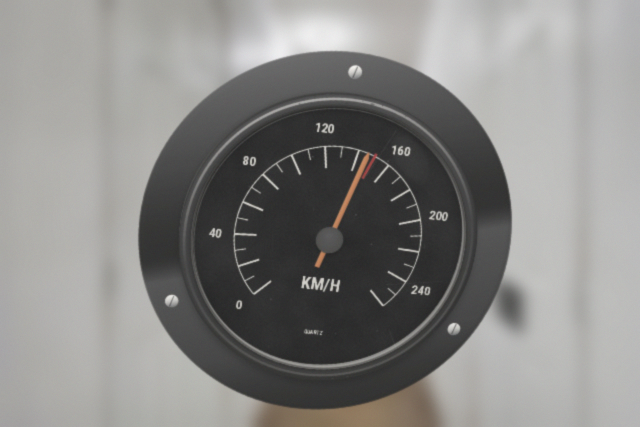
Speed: km/h 145
